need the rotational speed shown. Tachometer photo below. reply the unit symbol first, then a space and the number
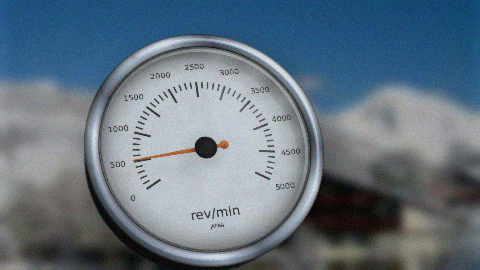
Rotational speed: rpm 500
